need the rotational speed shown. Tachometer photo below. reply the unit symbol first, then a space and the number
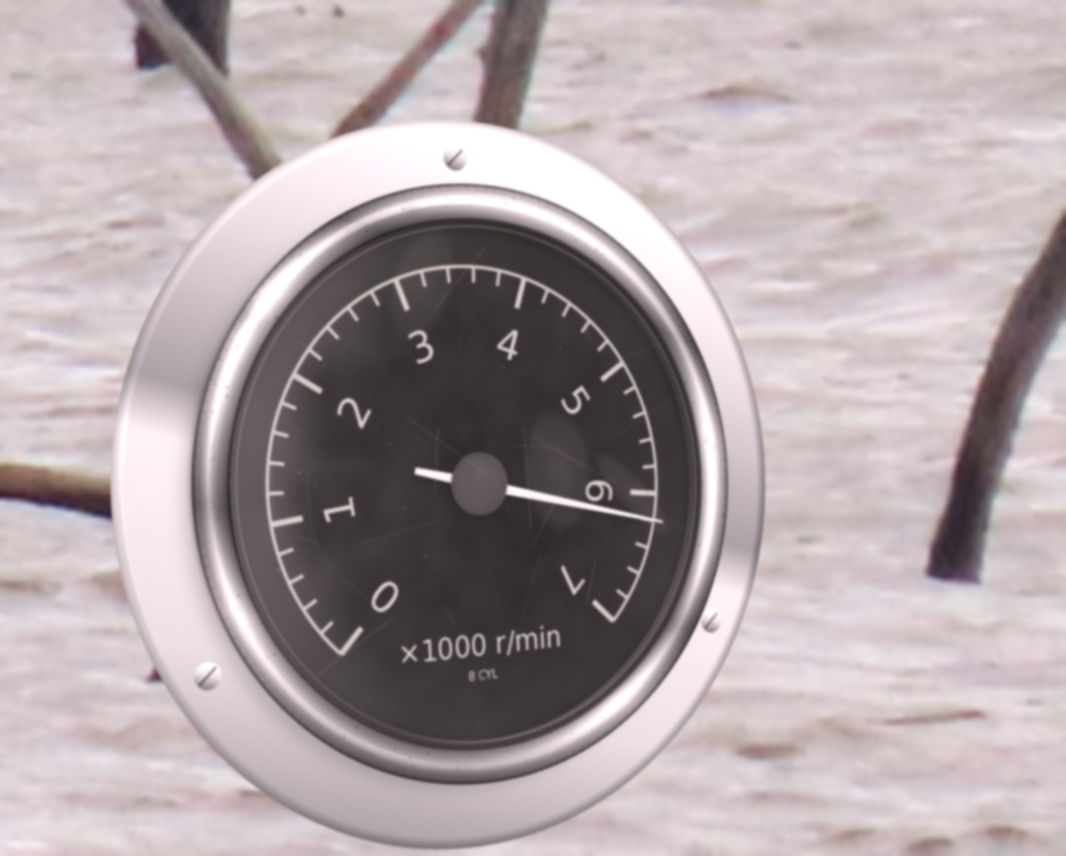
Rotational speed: rpm 6200
